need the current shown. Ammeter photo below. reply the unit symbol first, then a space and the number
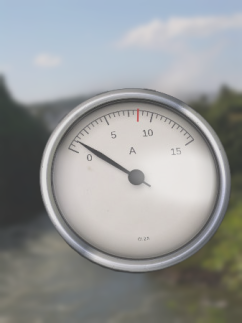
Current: A 1
